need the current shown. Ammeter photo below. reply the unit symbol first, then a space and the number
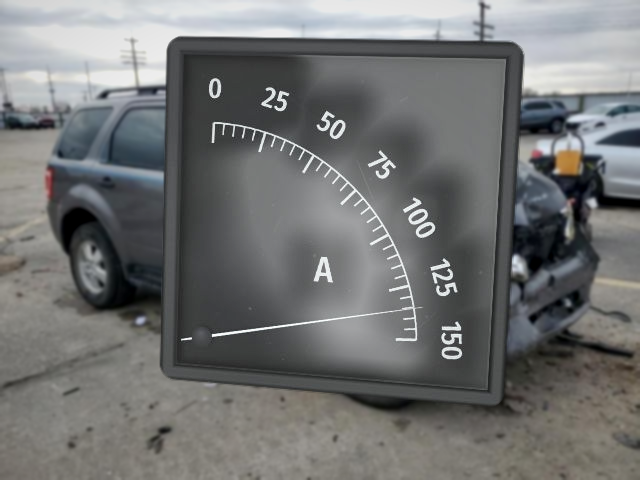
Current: A 135
